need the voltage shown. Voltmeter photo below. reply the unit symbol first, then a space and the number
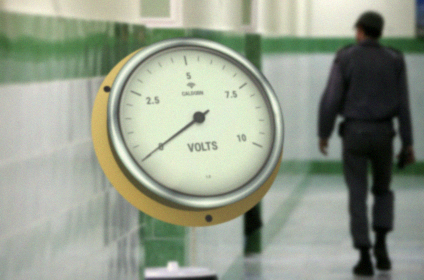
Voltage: V 0
